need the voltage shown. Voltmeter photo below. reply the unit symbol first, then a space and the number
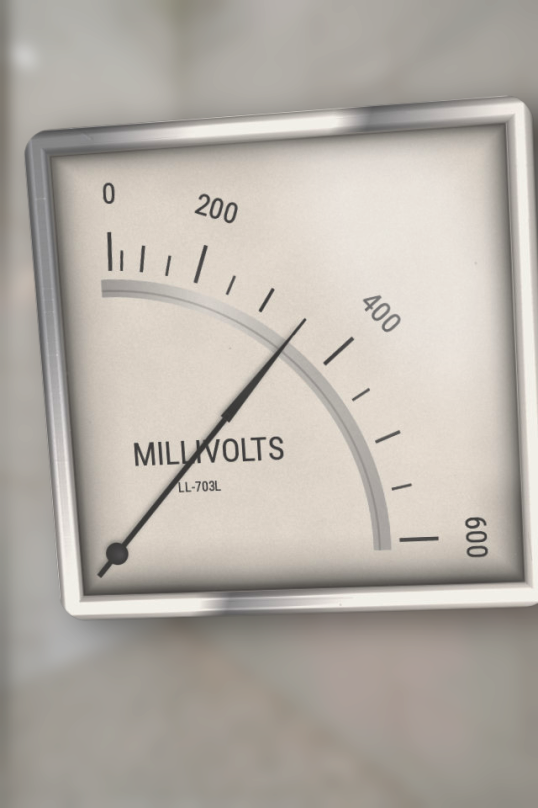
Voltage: mV 350
